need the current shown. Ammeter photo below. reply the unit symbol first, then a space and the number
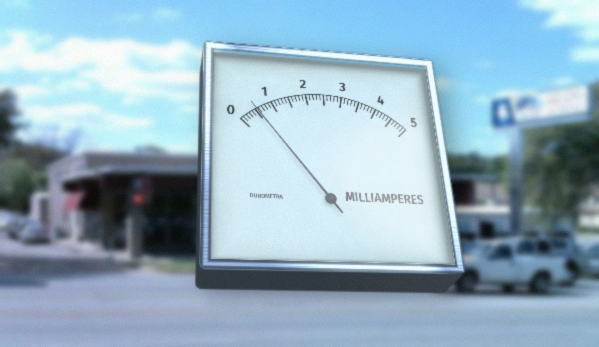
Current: mA 0.5
